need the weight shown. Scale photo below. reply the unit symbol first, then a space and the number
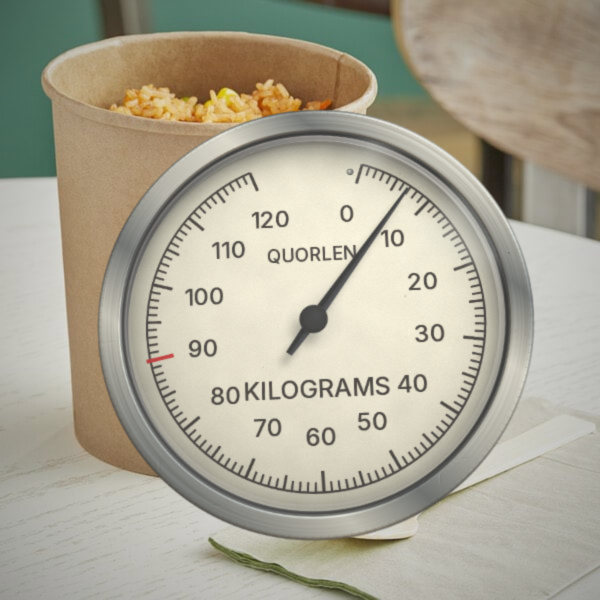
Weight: kg 7
